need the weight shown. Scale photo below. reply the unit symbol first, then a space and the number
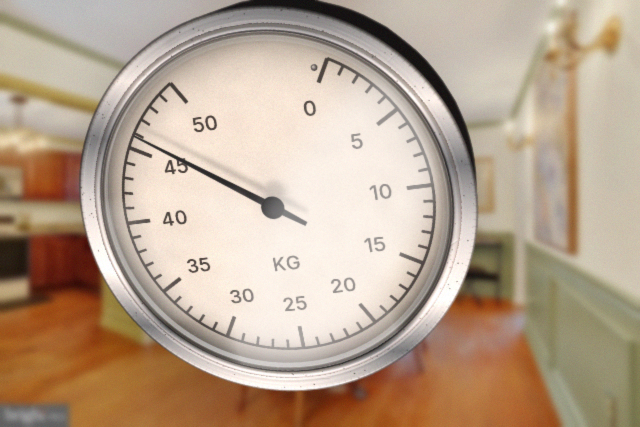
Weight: kg 46
